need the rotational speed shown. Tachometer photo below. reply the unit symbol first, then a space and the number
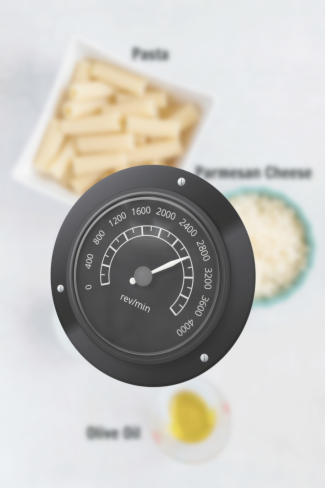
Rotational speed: rpm 2800
